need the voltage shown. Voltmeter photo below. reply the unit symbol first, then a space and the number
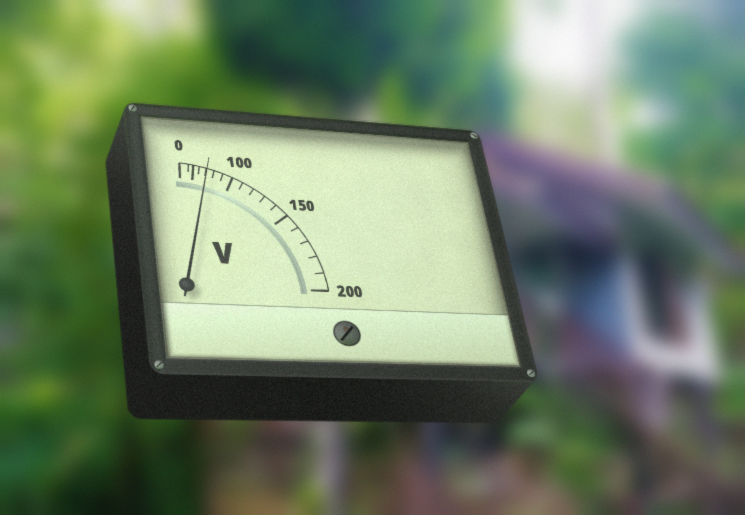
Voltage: V 70
